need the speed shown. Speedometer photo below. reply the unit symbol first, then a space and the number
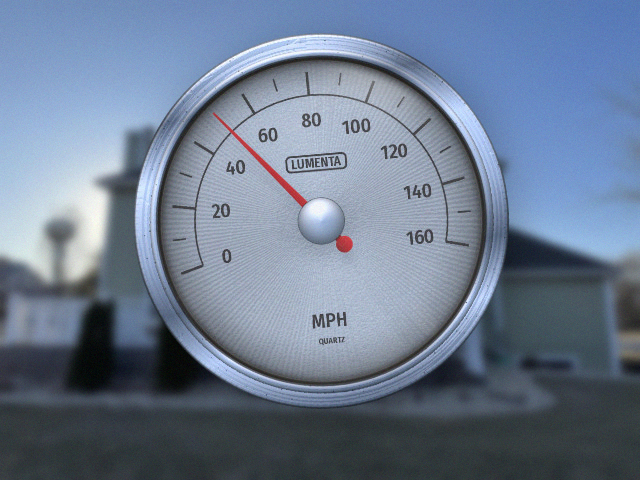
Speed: mph 50
